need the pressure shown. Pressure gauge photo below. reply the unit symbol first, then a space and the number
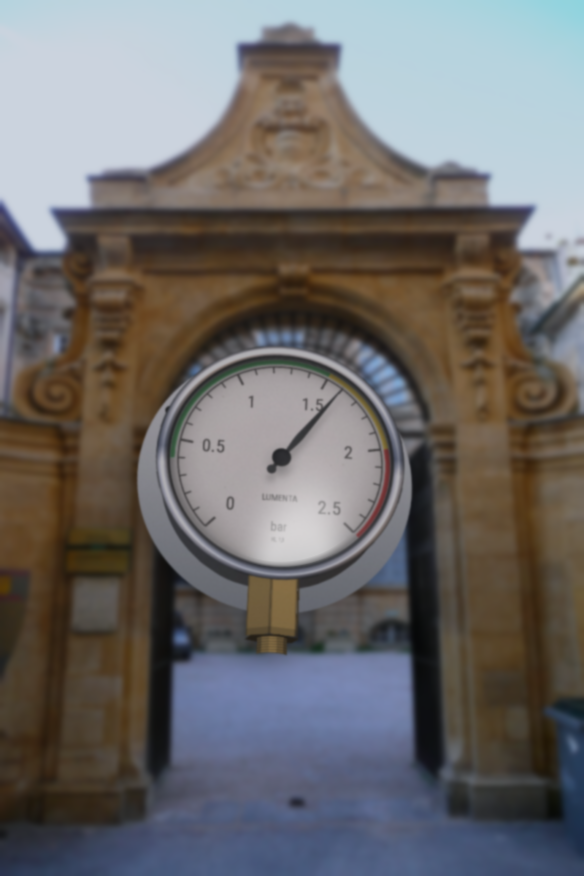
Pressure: bar 1.6
